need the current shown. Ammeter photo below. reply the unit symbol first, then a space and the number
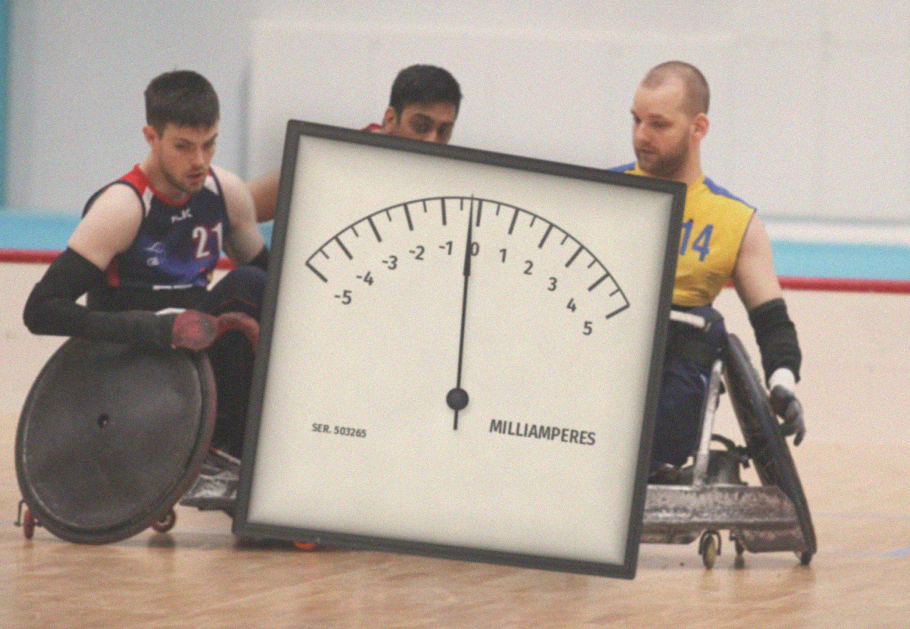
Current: mA -0.25
